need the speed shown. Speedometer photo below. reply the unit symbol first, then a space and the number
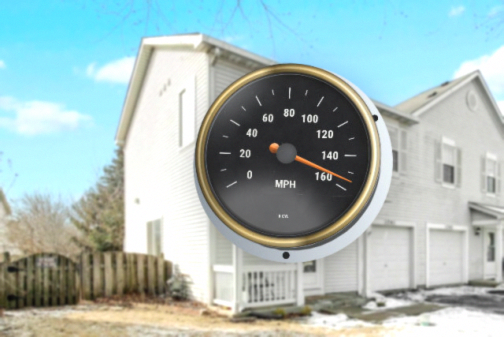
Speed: mph 155
